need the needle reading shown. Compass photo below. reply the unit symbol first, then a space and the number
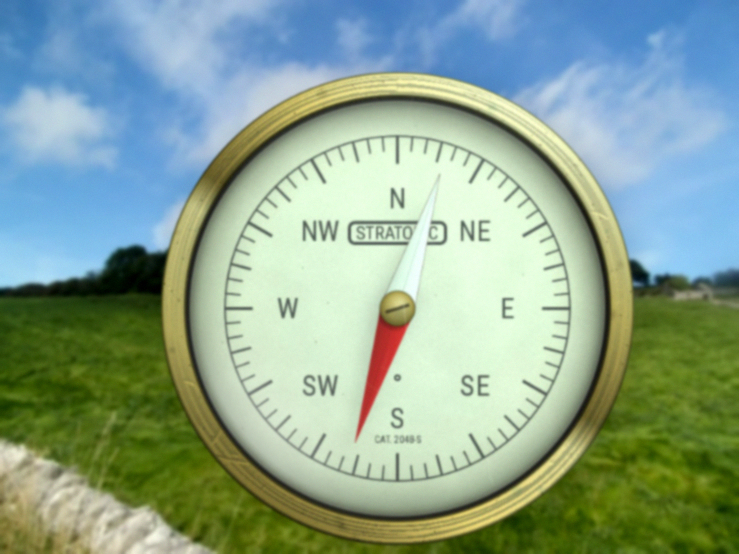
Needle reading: ° 197.5
